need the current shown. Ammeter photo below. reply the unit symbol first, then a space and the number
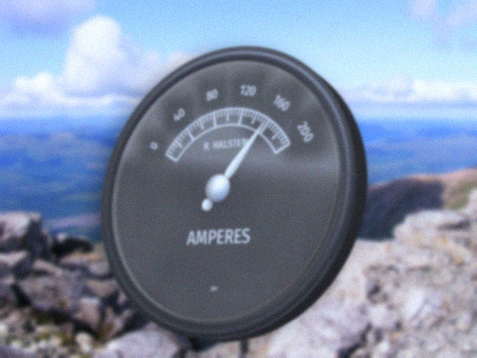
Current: A 160
